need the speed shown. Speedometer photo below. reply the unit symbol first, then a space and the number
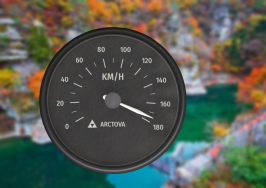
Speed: km/h 175
